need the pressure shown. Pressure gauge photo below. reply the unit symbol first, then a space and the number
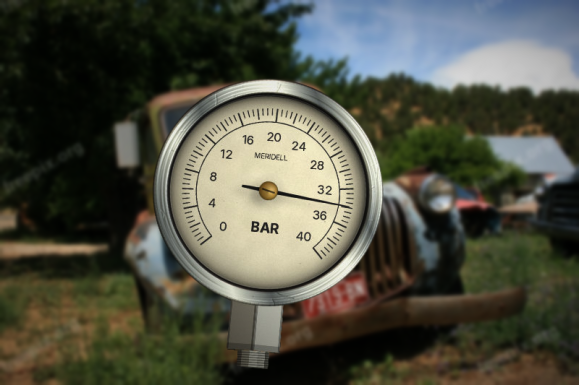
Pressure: bar 34
